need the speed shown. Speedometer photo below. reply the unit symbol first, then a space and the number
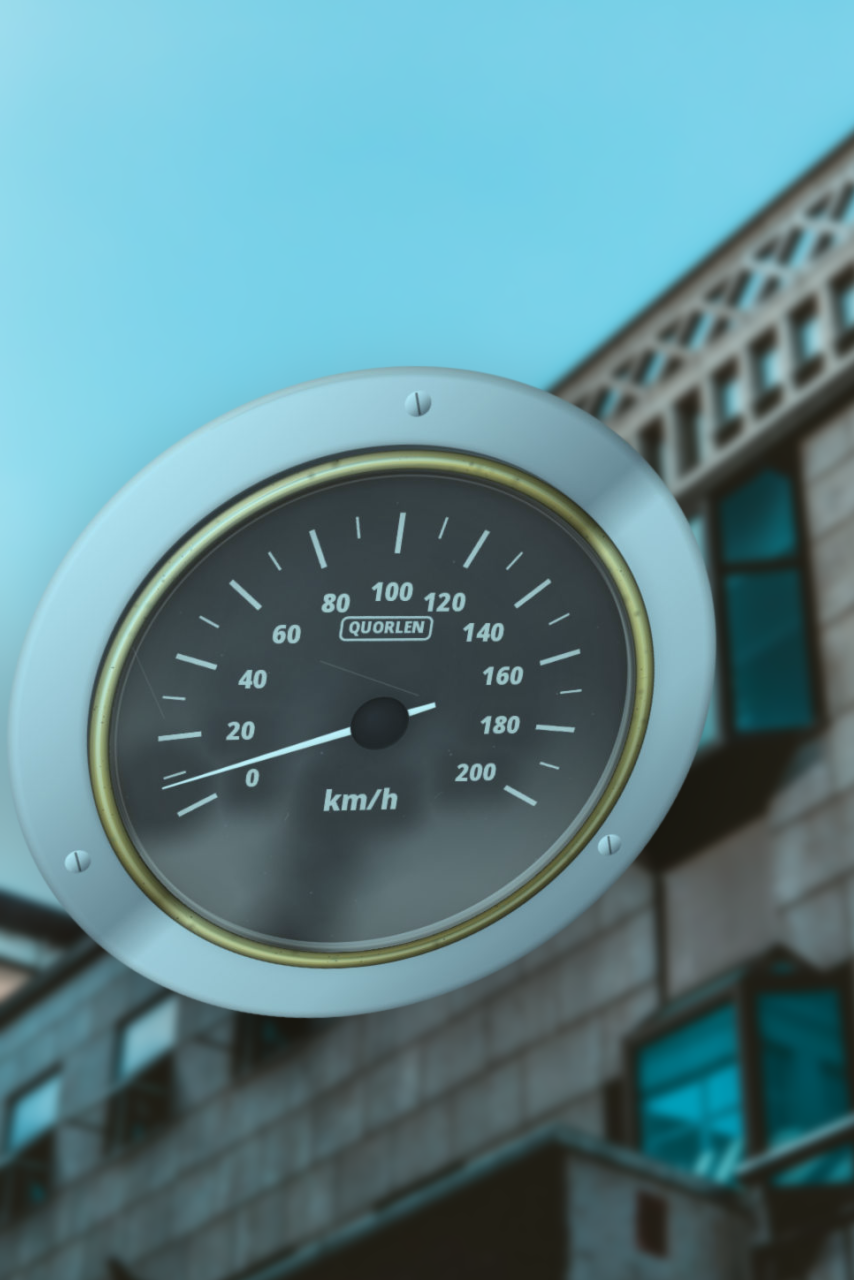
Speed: km/h 10
